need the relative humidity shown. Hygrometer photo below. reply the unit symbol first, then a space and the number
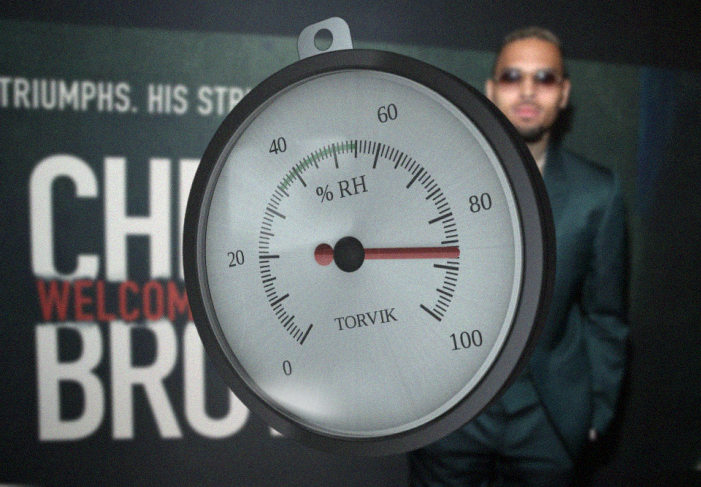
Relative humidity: % 87
